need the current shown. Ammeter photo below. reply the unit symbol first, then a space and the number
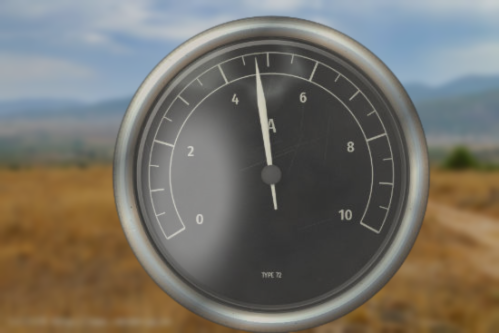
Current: A 4.75
